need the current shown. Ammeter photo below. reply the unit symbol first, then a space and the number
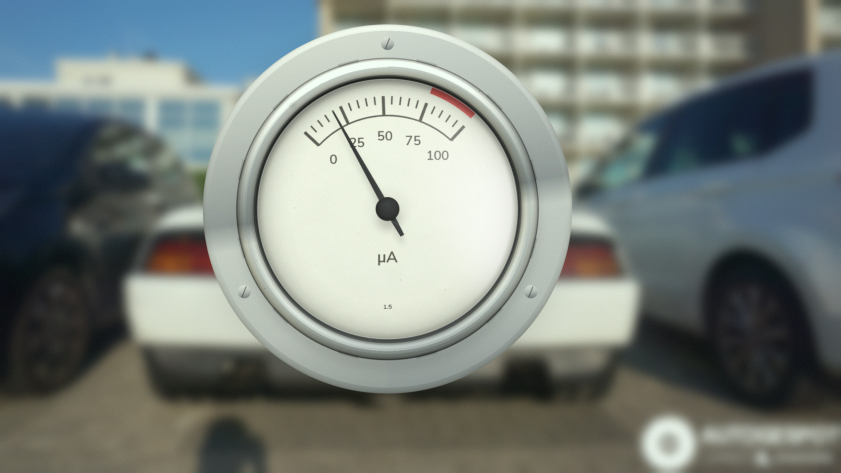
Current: µA 20
